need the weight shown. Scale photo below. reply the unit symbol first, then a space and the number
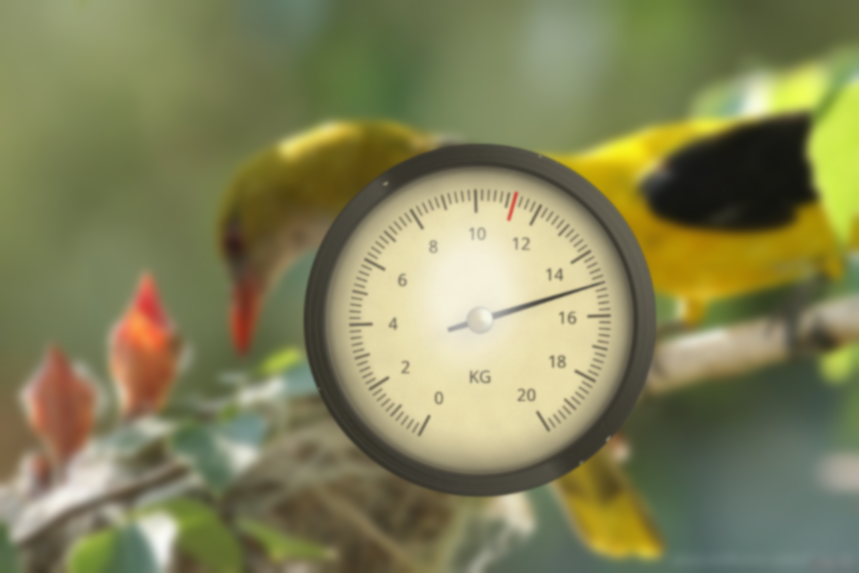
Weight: kg 15
